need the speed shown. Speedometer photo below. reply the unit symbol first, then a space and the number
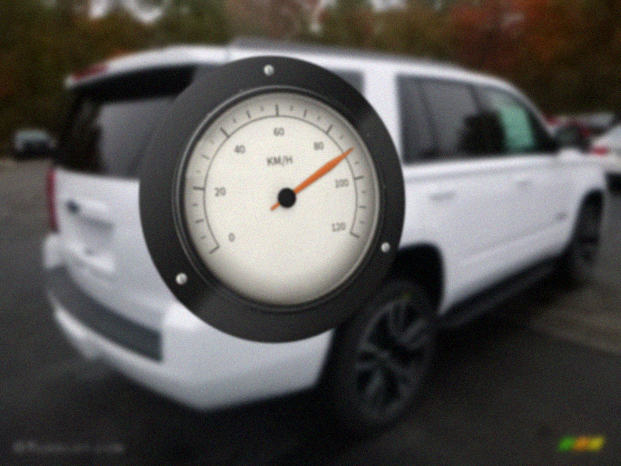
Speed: km/h 90
